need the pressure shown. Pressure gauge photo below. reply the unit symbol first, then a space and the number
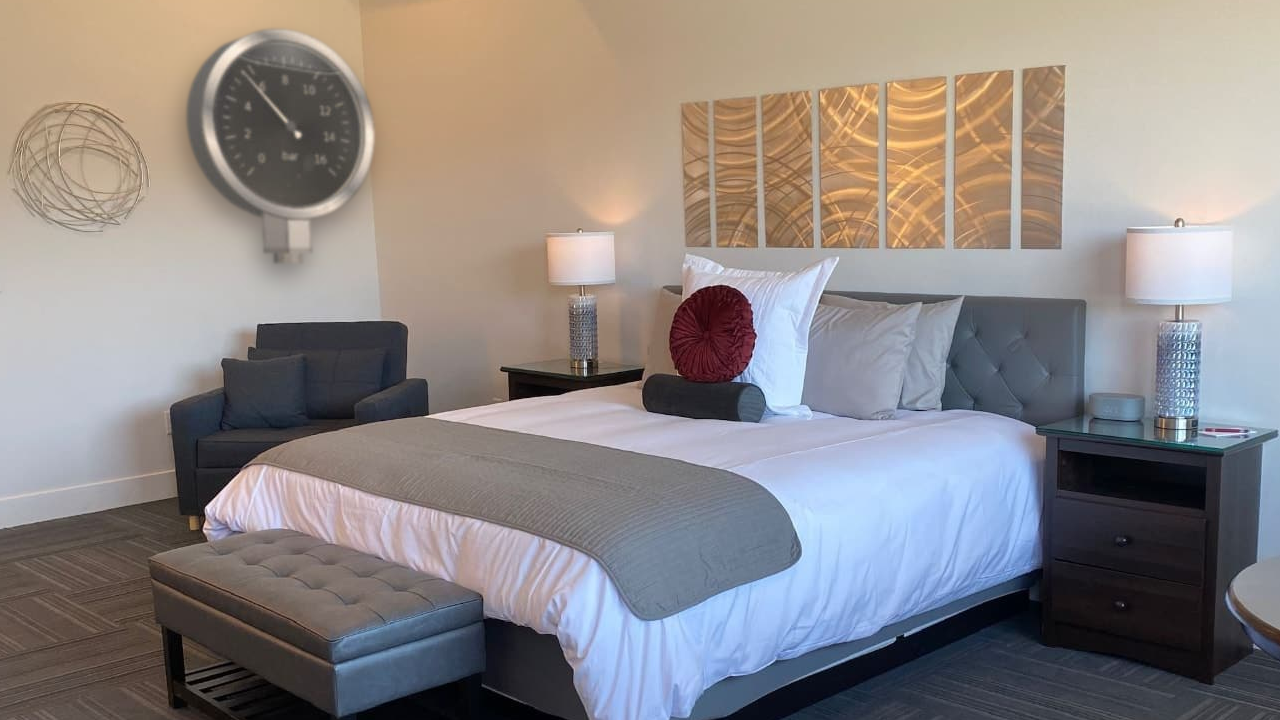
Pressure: bar 5.5
